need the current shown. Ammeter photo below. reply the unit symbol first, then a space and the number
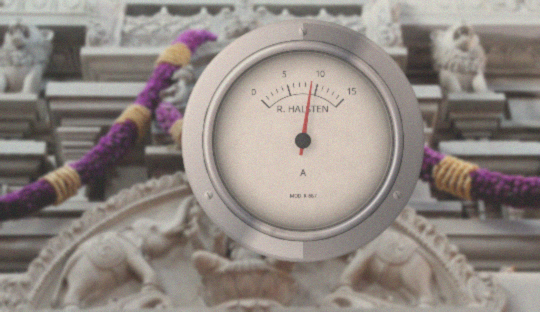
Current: A 9
